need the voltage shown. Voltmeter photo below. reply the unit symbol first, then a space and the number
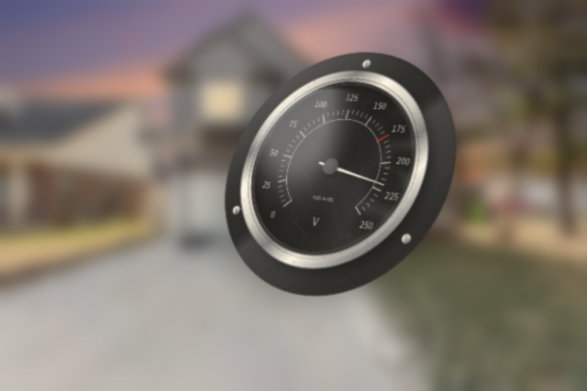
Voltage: V 220
